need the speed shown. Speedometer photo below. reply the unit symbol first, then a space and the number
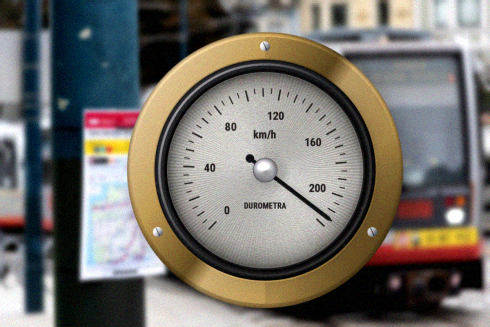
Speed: km/h 215
